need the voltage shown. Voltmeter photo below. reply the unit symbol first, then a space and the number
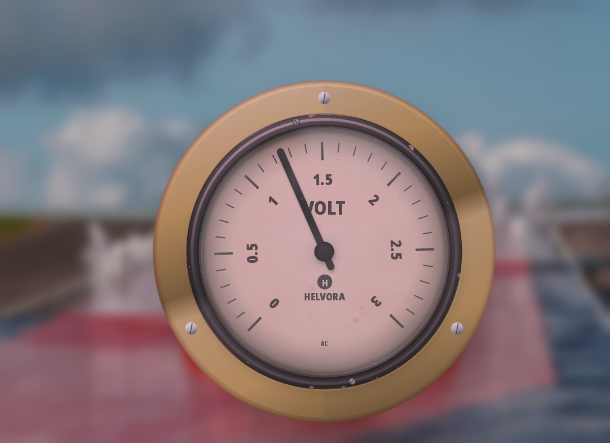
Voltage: V 1.25
